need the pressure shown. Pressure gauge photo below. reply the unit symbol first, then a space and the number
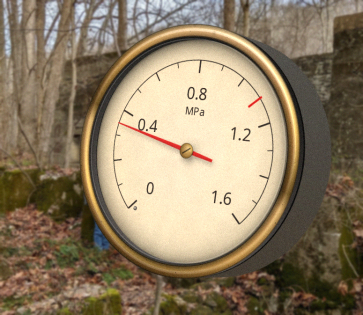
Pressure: MPa 0.35
